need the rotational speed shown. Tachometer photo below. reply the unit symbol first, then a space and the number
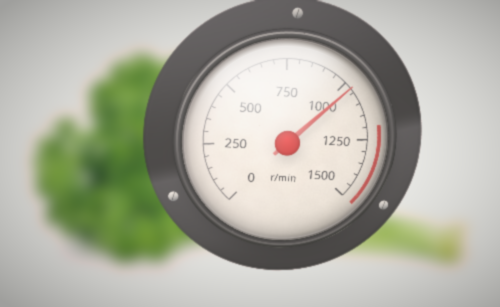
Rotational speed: rpm 1025
